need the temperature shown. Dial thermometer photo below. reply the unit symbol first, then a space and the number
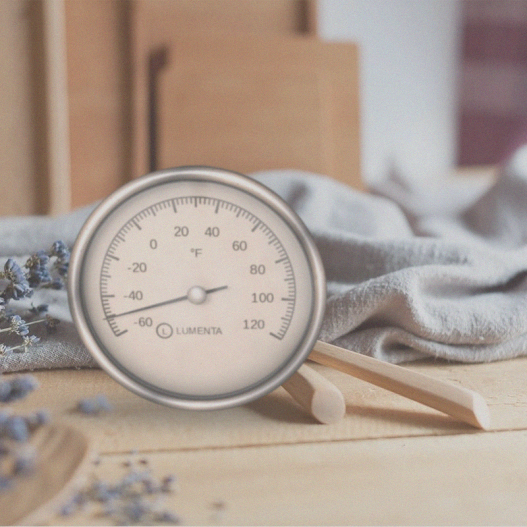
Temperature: °F -50
